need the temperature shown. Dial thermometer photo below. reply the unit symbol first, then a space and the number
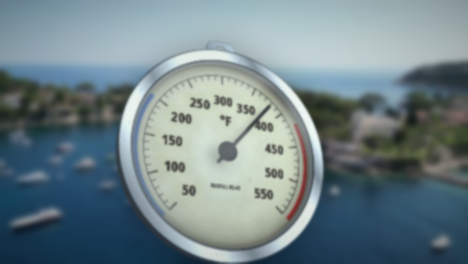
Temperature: °F 380
